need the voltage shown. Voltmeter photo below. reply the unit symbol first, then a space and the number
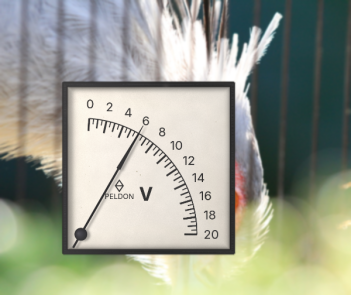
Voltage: V 6
